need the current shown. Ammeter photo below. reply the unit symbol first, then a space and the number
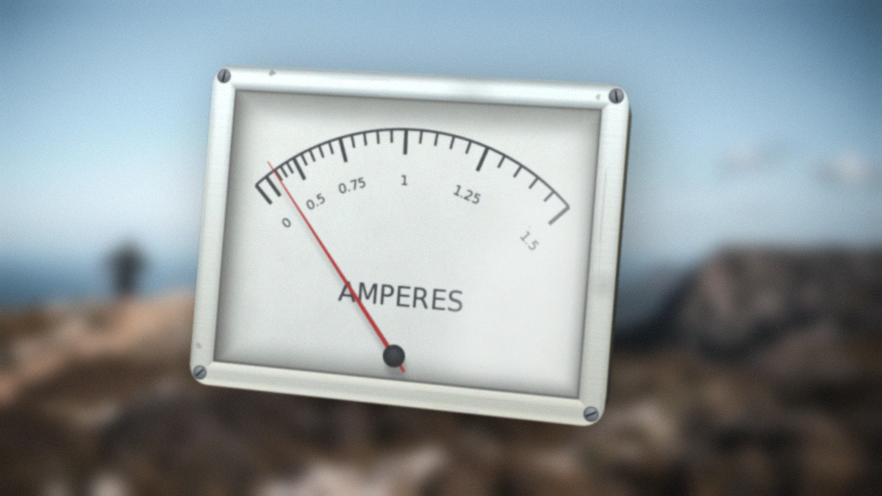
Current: A 0.35
